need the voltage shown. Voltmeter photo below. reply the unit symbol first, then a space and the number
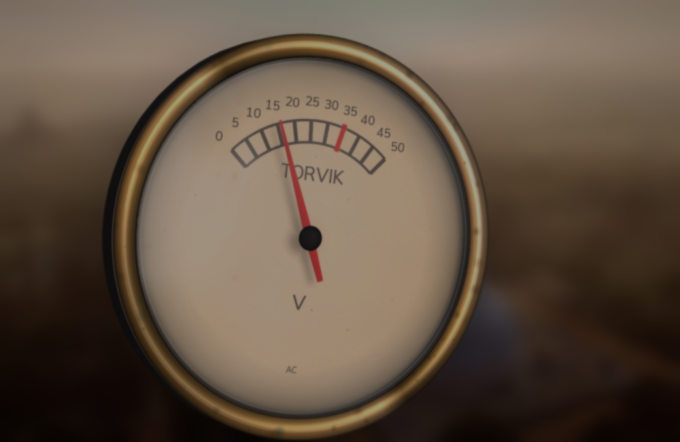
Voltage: V 15
